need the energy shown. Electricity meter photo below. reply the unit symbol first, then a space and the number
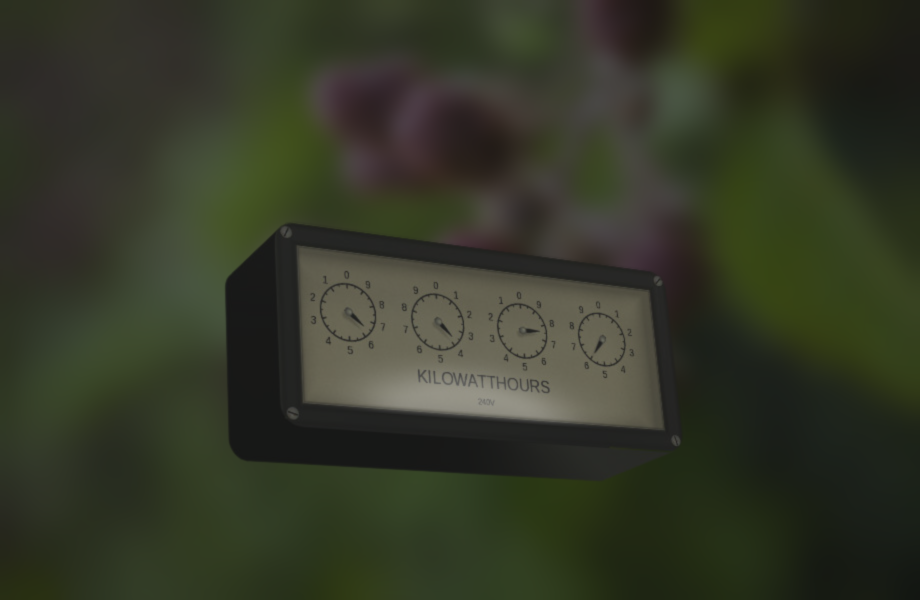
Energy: kWh 6376
